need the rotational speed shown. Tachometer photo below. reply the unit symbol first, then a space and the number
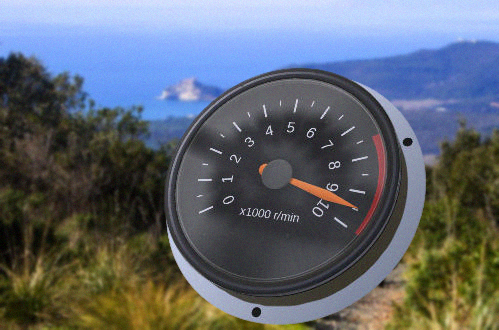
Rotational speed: rpm 9500
